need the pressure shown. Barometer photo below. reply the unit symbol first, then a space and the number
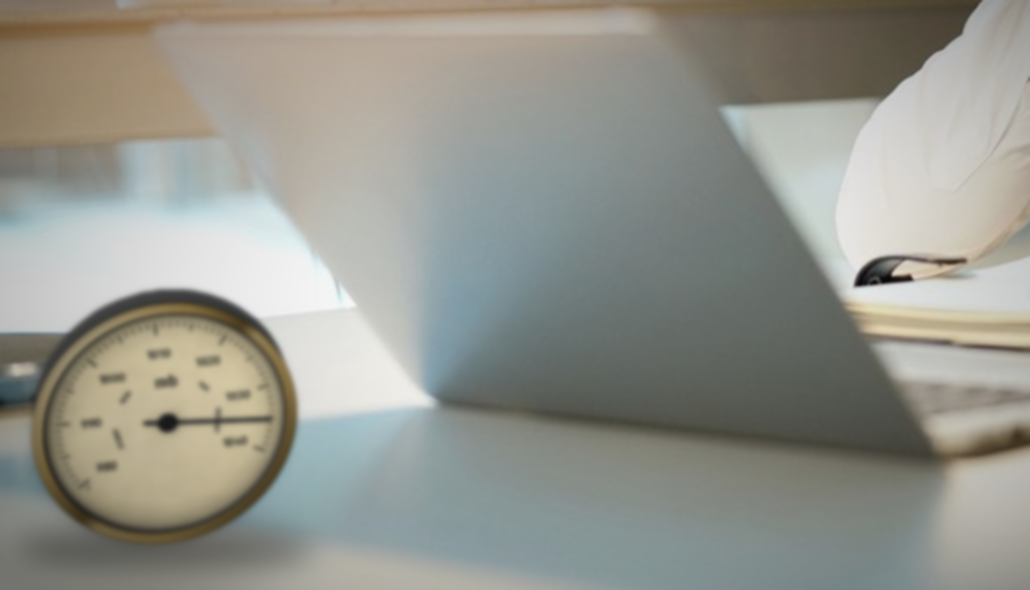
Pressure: mbar 1035
